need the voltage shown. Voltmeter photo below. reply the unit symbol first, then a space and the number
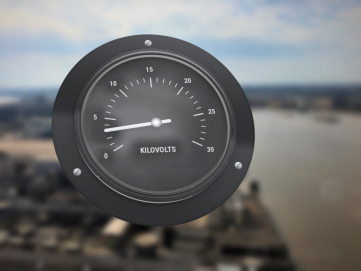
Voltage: kV 3
